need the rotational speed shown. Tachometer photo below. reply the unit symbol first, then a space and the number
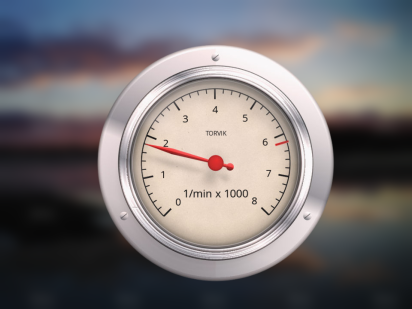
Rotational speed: rpm 1800
